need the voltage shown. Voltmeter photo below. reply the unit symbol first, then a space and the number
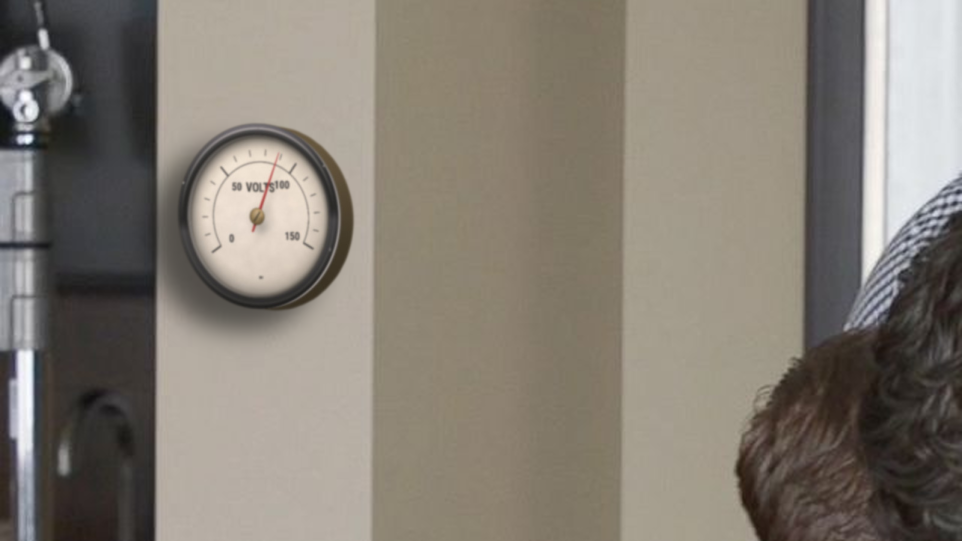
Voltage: V 90
